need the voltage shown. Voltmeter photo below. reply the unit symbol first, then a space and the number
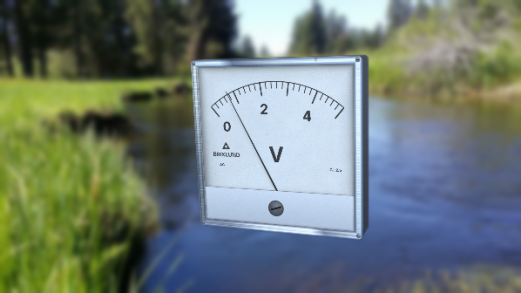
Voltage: V 0.8
